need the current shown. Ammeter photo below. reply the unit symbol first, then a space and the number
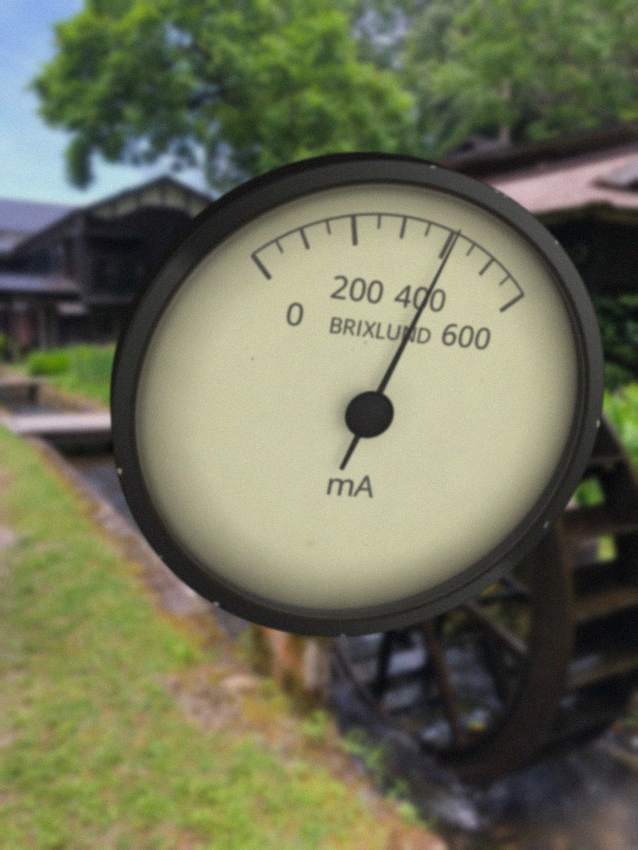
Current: mA 400
